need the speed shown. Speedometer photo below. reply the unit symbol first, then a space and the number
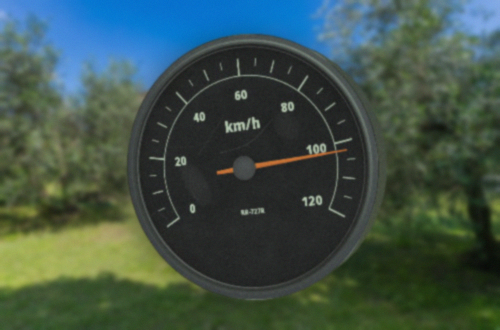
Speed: km/h 102.5
